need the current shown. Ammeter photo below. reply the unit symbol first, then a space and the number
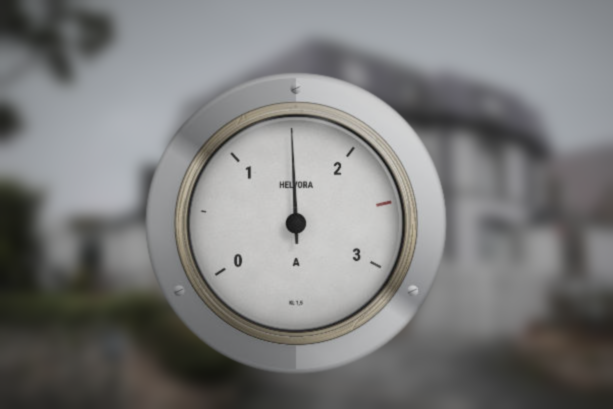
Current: A 1.5
